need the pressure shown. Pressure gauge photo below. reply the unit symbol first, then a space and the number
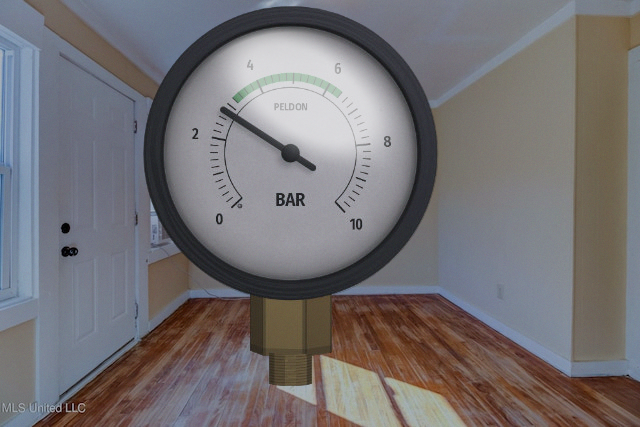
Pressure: bar 2.8
